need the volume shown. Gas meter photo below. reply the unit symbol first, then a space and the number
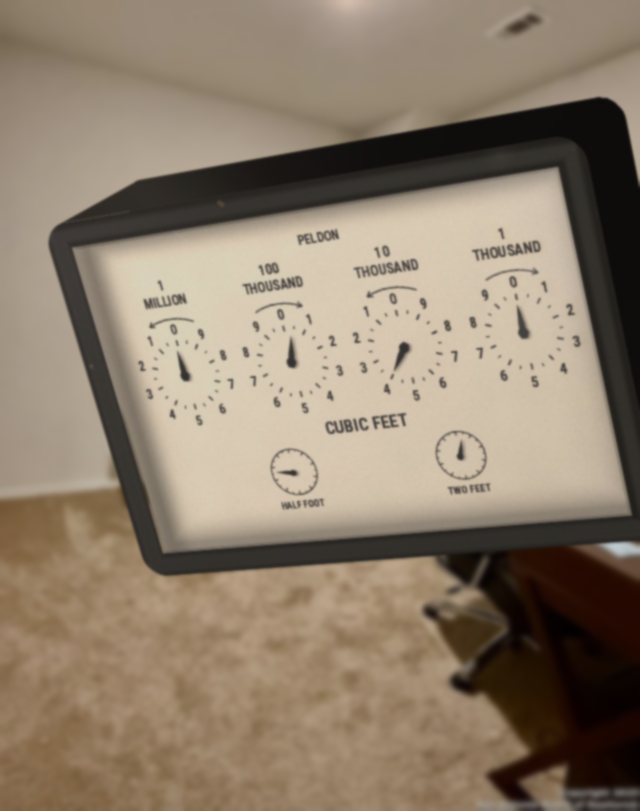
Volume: ft³ 4000
